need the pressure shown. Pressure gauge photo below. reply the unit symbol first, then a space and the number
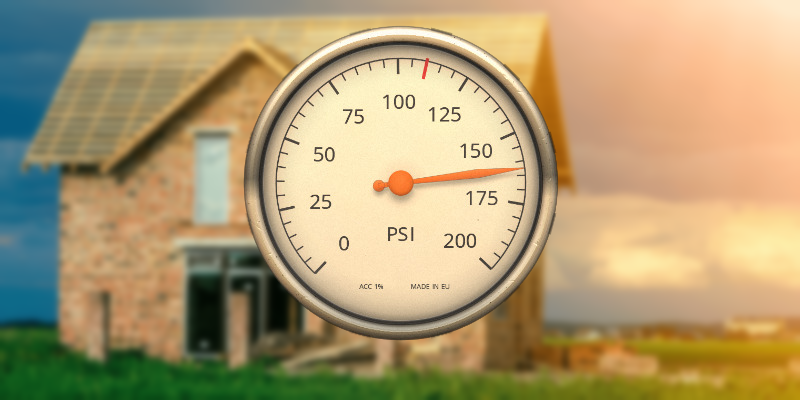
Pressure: psi 162.5
